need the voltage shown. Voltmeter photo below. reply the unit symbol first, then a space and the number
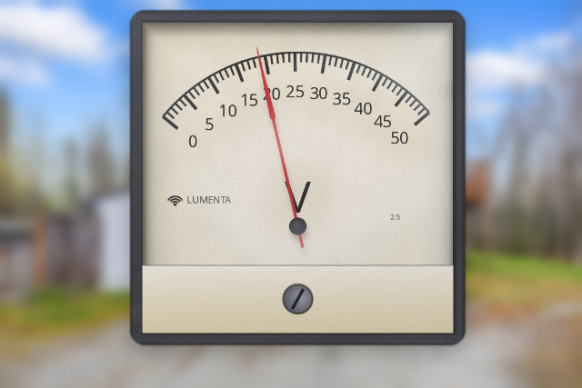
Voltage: V 19
